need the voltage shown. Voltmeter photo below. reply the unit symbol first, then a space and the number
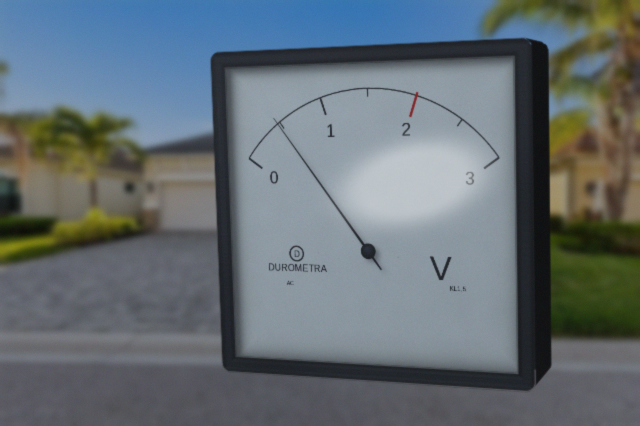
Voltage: V 0.5
